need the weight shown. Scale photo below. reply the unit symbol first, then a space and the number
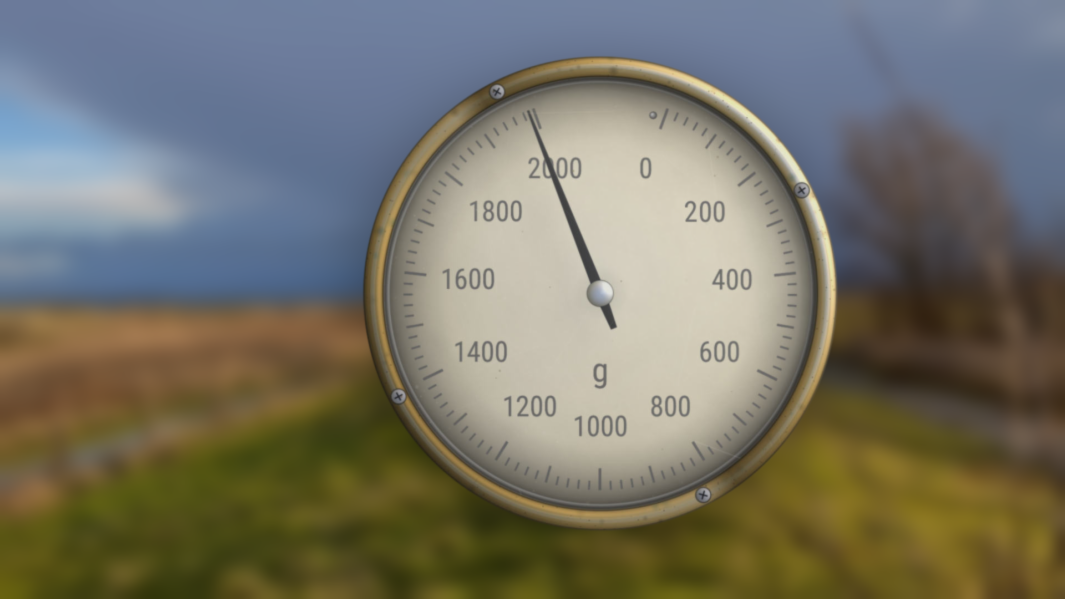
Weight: g 1990
